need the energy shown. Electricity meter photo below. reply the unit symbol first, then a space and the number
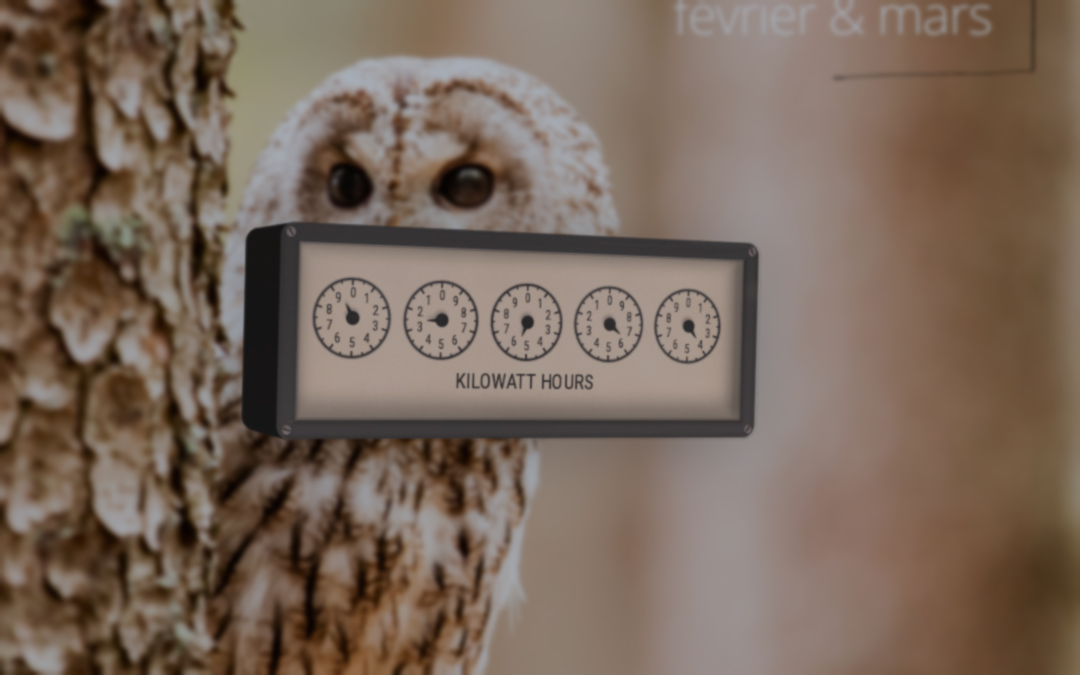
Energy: kWh 92564
